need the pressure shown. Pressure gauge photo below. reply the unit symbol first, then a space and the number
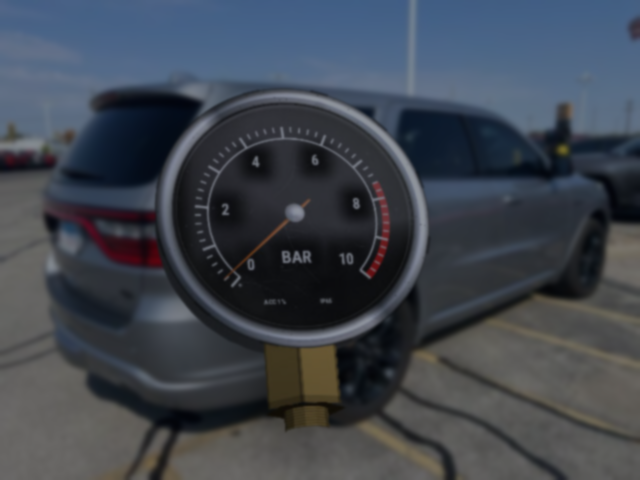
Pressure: bar 0.2
